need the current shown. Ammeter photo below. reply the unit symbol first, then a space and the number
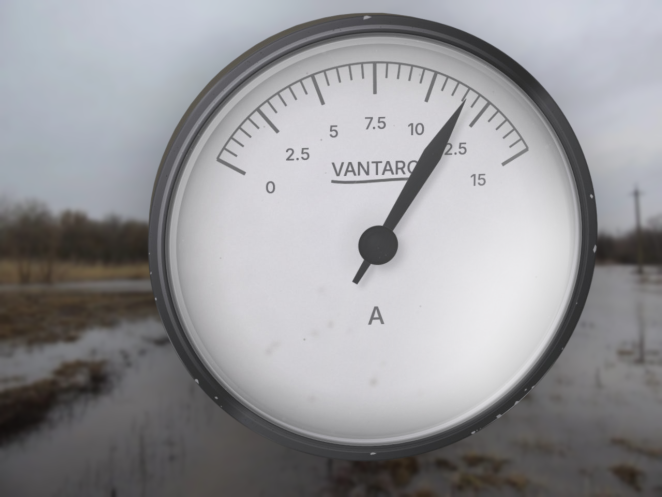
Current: A 11.5
